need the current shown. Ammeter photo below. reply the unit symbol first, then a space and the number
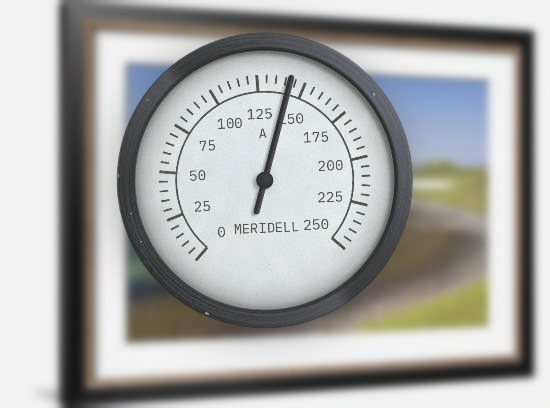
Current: A 142.5
